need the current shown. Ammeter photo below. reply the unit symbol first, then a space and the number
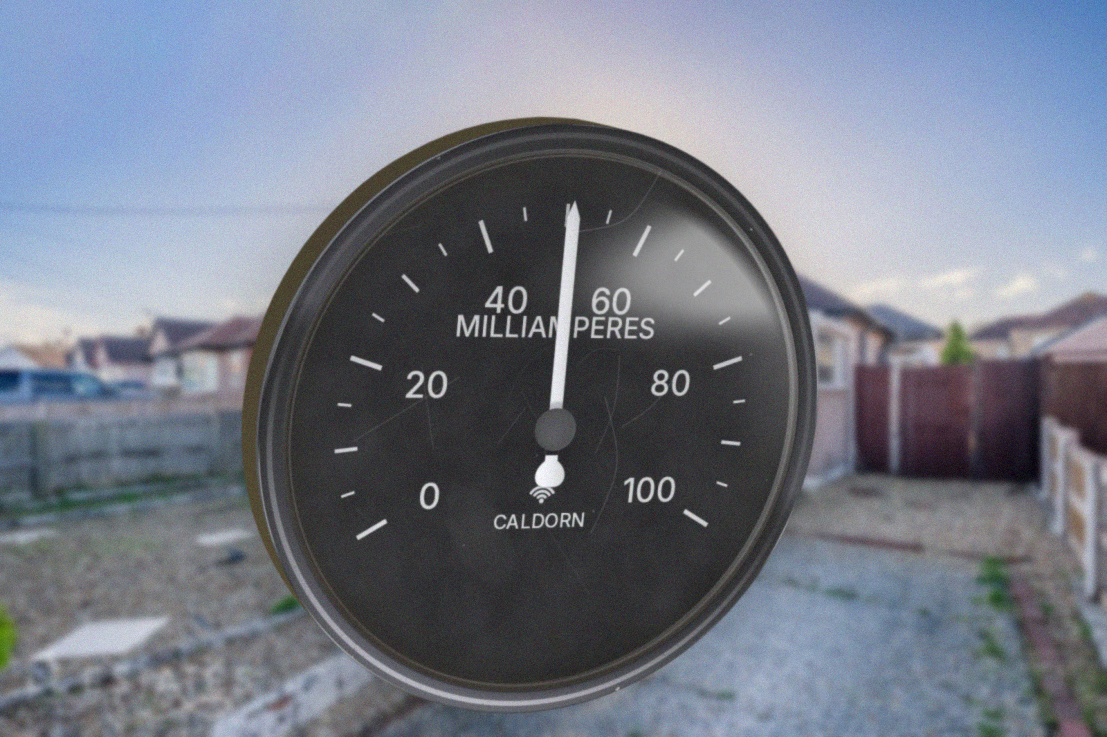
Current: mA 50
